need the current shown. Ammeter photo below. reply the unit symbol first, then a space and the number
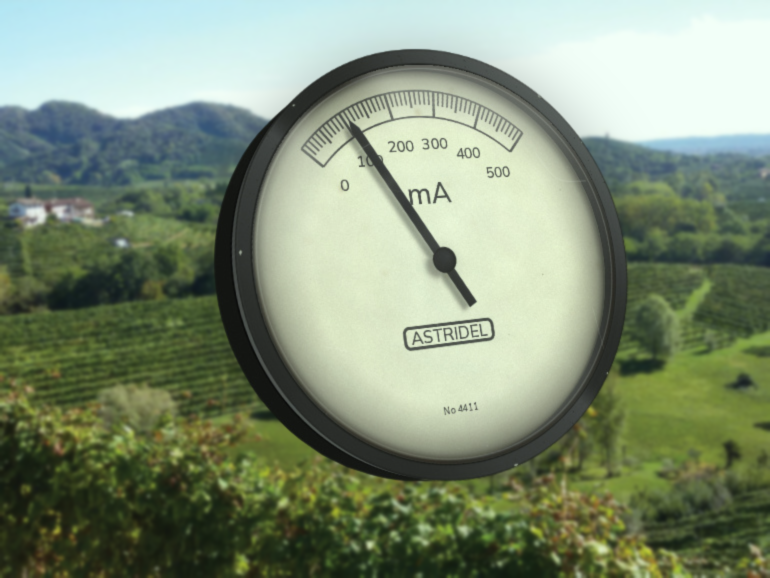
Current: mA 100
